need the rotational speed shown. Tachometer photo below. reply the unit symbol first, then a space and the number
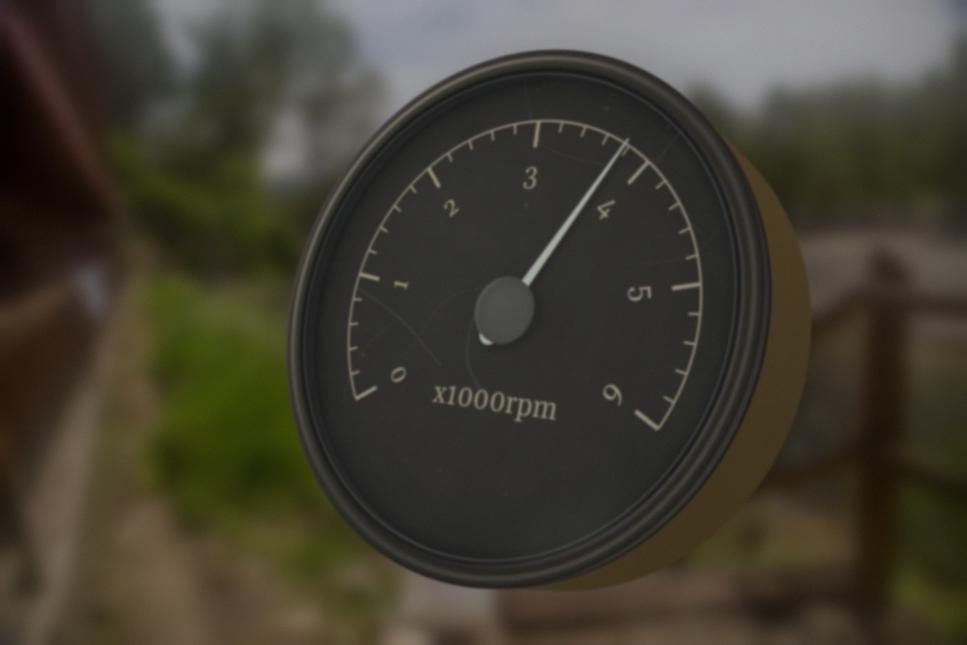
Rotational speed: rpm 3800
